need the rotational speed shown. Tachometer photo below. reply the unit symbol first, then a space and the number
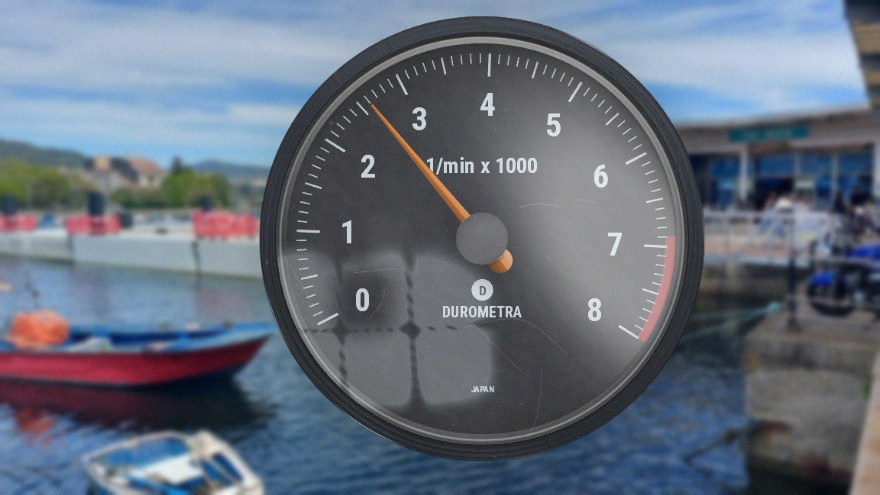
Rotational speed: rpm 2600
